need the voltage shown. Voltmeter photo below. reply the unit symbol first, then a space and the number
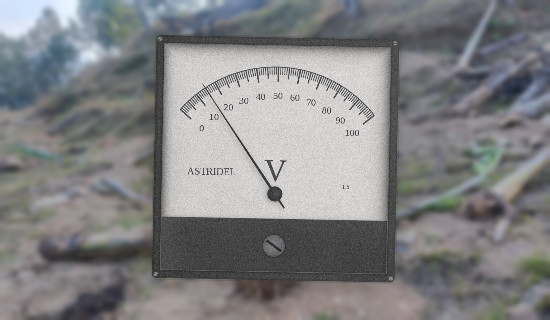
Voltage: V 15
